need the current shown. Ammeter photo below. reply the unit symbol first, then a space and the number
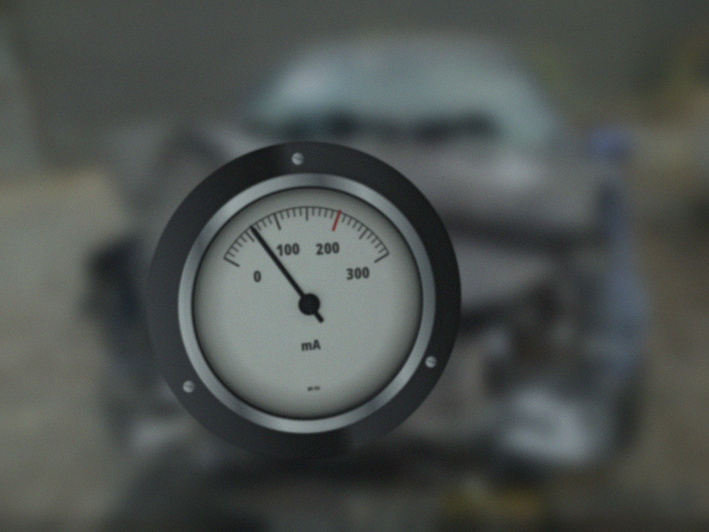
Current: mA 60
